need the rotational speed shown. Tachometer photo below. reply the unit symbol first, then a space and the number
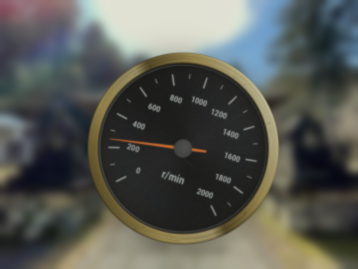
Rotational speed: rpm 250
